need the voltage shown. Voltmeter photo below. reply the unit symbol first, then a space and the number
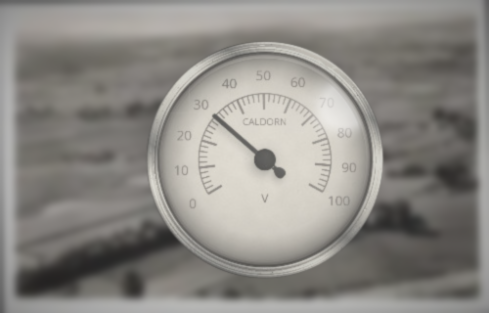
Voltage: V 30
